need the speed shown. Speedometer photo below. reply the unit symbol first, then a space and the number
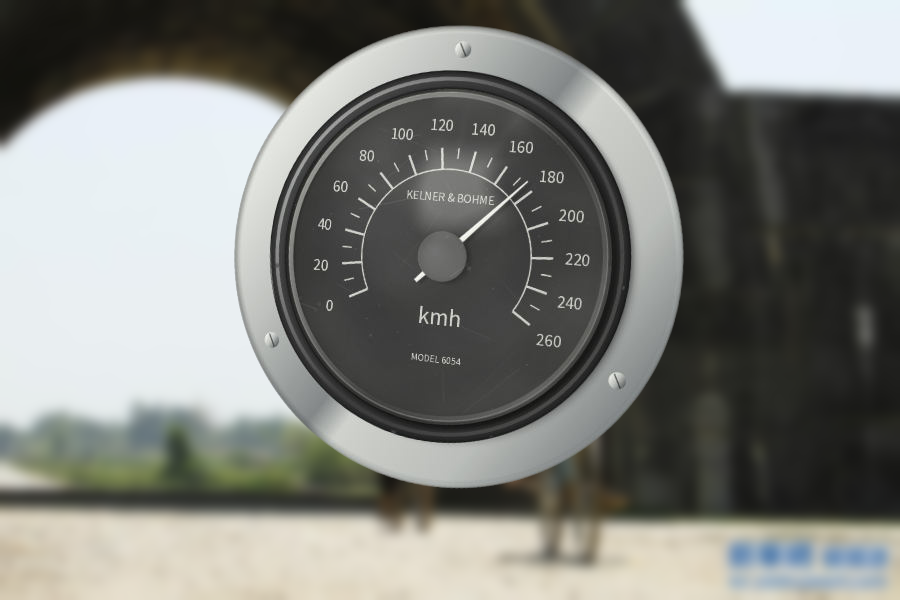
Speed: km/h 175
